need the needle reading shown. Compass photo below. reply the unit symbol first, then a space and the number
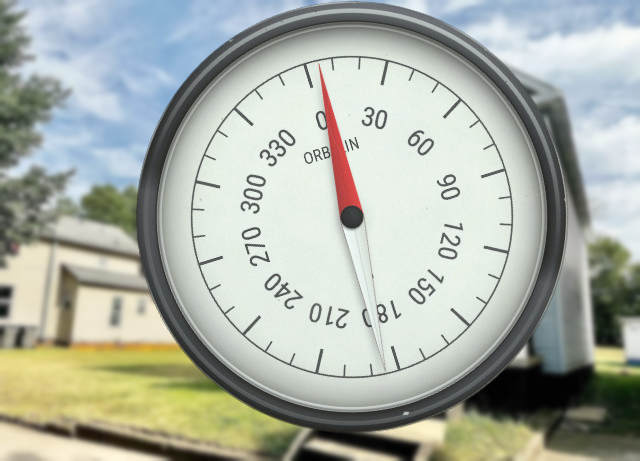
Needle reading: ° 5
